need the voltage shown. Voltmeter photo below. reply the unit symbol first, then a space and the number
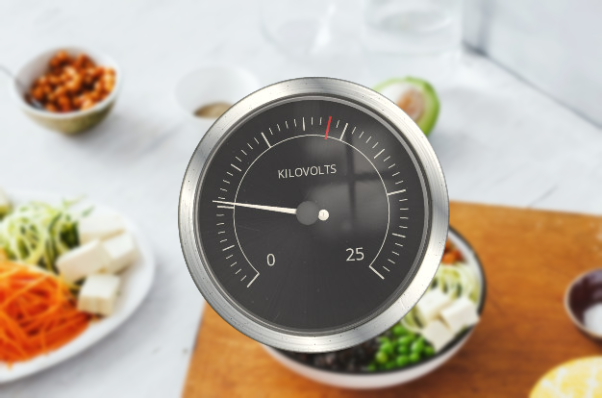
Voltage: kV 5.25
